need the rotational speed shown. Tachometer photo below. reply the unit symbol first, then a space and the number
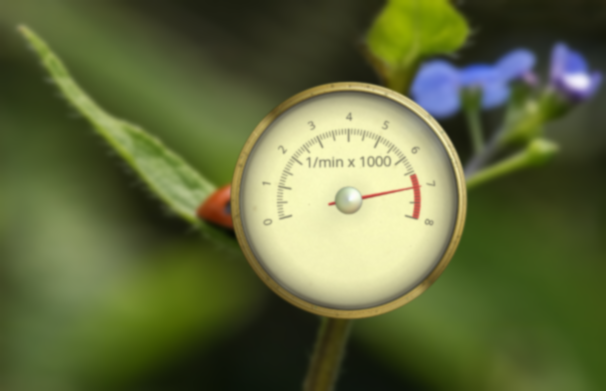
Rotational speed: rpm 7000
